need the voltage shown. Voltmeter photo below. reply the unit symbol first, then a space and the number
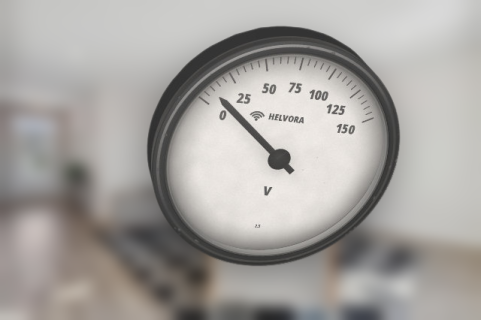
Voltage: V 10
